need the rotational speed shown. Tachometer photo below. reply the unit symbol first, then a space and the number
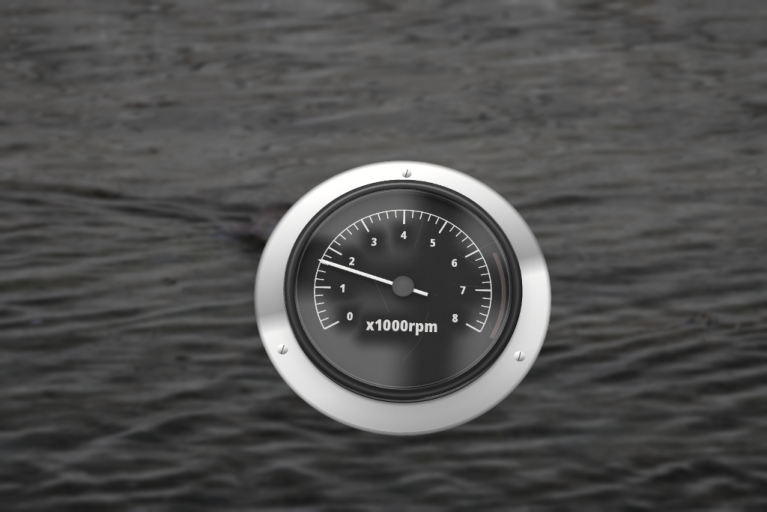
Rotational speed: rpm 1600
